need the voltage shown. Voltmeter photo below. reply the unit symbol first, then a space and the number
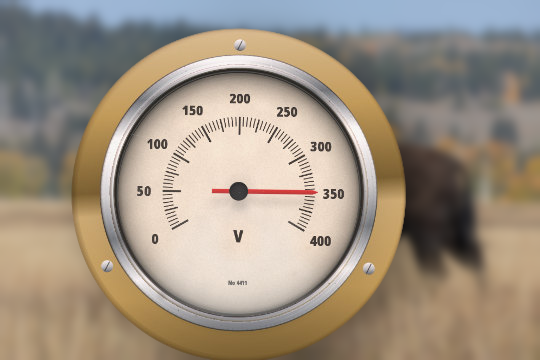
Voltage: V 350
